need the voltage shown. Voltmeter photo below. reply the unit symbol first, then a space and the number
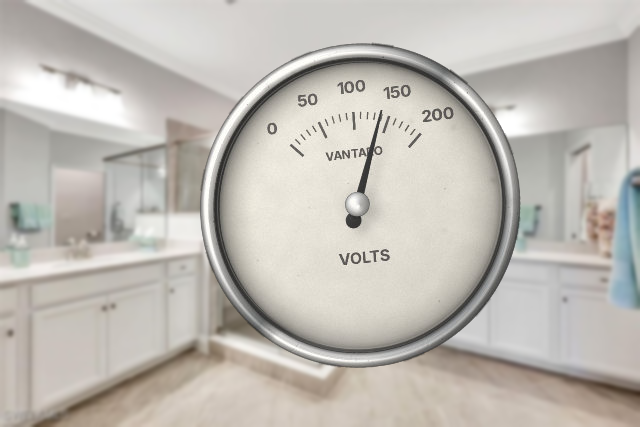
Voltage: V 140
